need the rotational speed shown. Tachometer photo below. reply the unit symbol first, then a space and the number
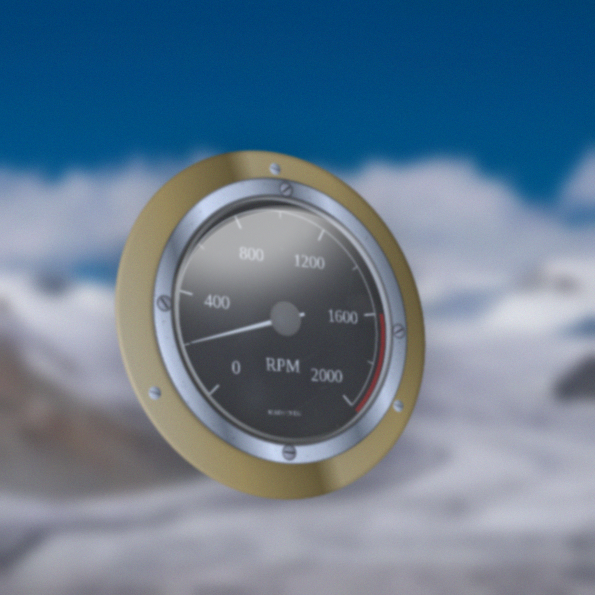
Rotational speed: rpm 200
